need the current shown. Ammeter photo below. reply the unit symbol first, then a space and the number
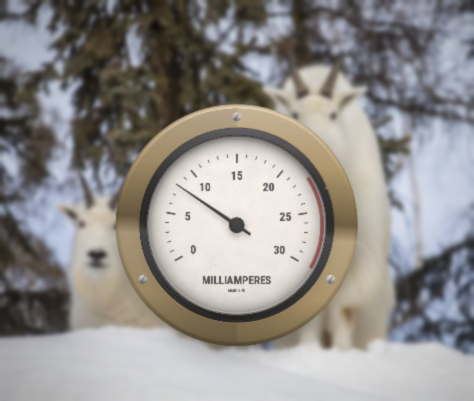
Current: mA 8
